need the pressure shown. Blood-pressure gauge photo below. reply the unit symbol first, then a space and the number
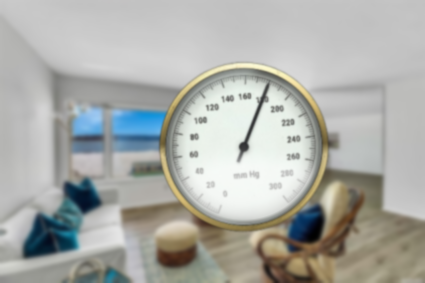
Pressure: mmHg 180
